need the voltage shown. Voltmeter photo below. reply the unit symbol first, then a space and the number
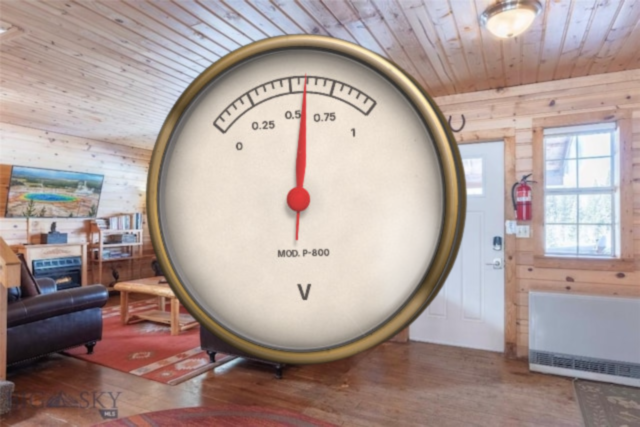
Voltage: V 0.6
